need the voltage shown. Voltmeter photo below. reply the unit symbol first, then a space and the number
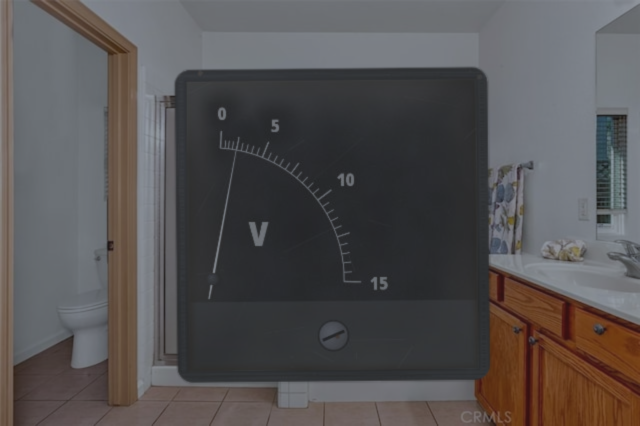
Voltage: V 2.5
